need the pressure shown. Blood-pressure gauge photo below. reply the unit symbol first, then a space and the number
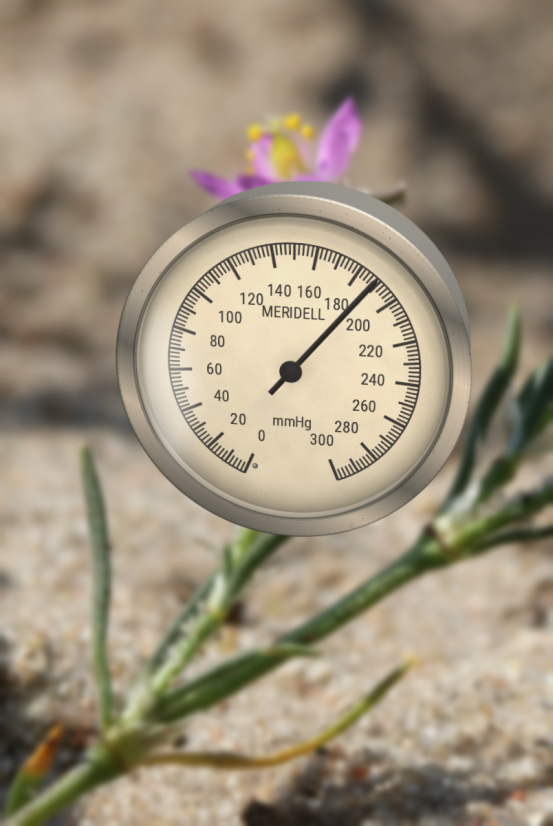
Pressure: mmHg 188
